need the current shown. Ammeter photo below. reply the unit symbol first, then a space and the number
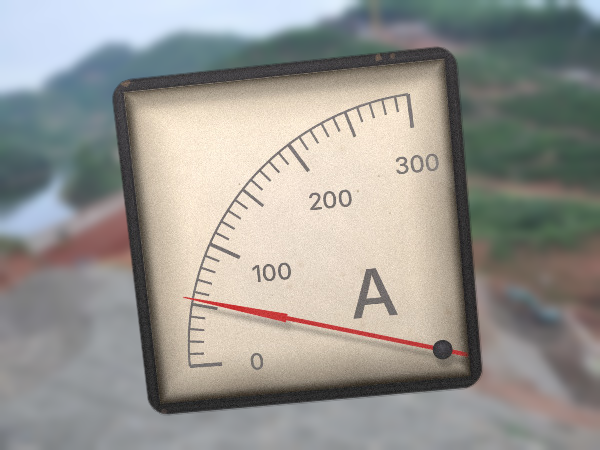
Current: A 55
